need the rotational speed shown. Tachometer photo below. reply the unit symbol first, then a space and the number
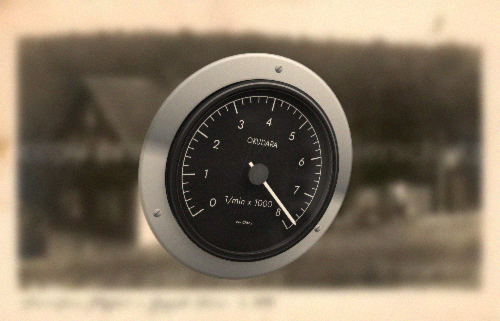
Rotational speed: rpm 7800
